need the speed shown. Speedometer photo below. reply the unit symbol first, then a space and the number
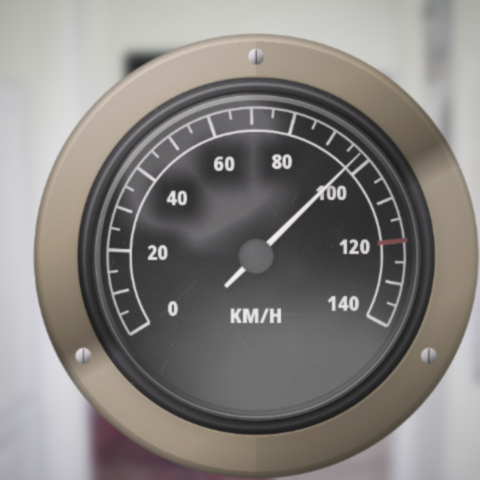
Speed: km/h 97.5
